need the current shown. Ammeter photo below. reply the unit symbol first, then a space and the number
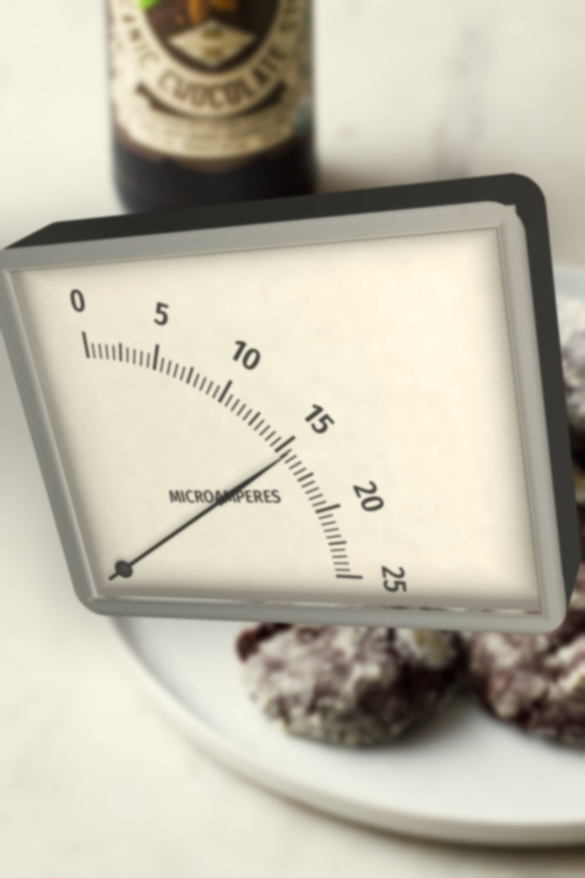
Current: µA 15.5
